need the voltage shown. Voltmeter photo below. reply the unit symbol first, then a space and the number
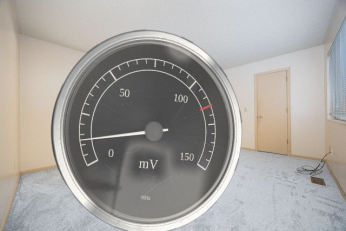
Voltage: mV 12.5
